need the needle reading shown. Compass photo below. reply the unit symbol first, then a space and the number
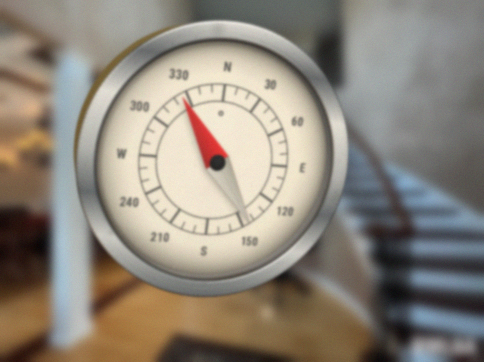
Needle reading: ° 325
